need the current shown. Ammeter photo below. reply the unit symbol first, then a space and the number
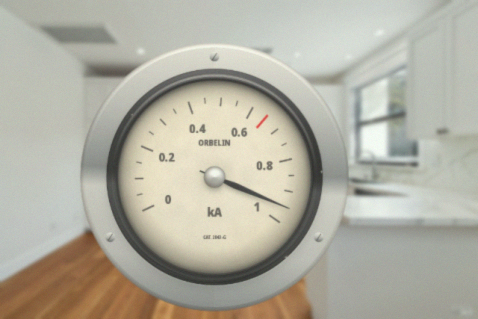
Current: kA 0.95
